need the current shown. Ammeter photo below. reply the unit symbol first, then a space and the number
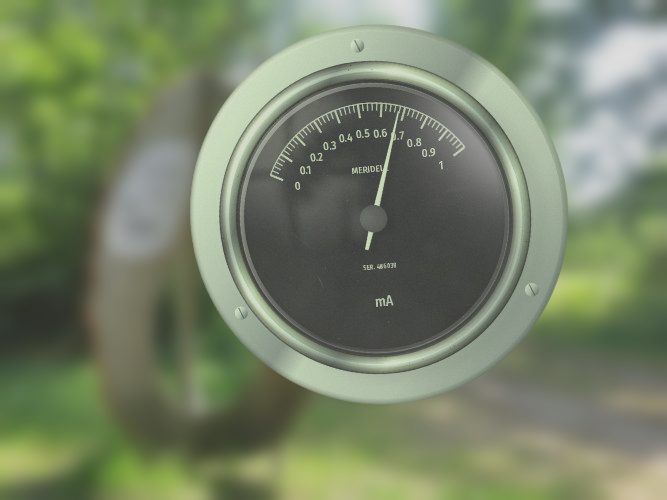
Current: mA 0.68
